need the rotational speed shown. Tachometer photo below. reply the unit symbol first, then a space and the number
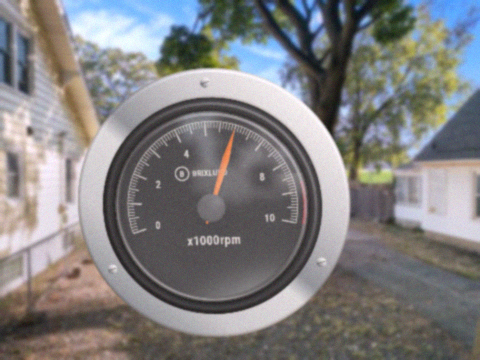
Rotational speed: rpm 6000
